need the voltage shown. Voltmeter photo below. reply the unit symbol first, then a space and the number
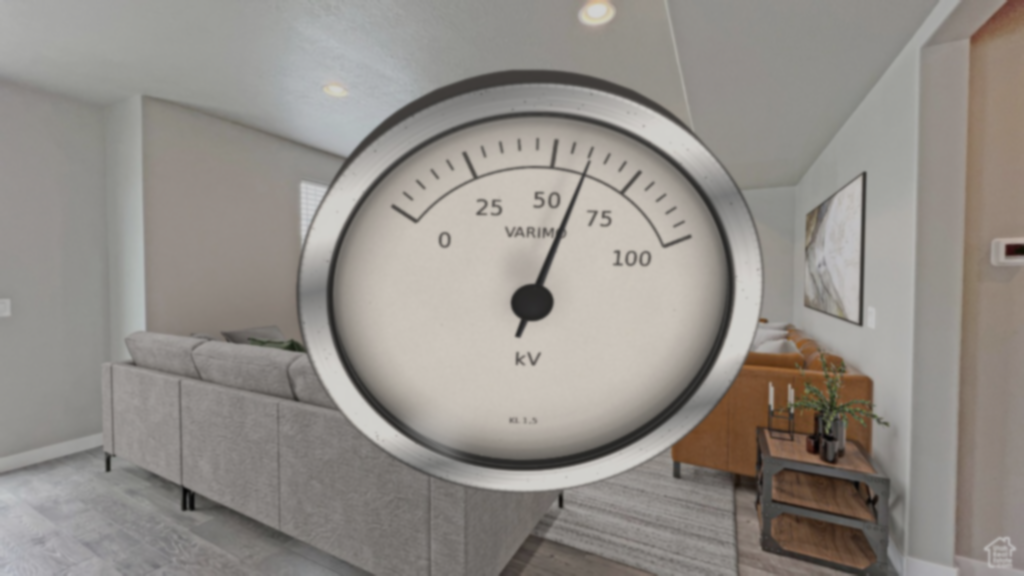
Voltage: kV 60
